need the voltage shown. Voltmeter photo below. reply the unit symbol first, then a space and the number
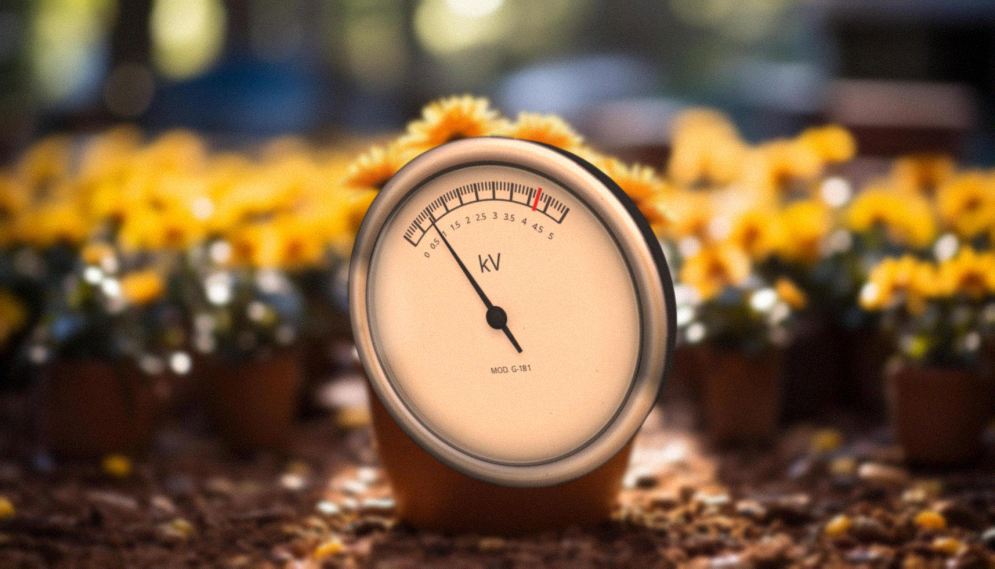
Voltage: kV 1
